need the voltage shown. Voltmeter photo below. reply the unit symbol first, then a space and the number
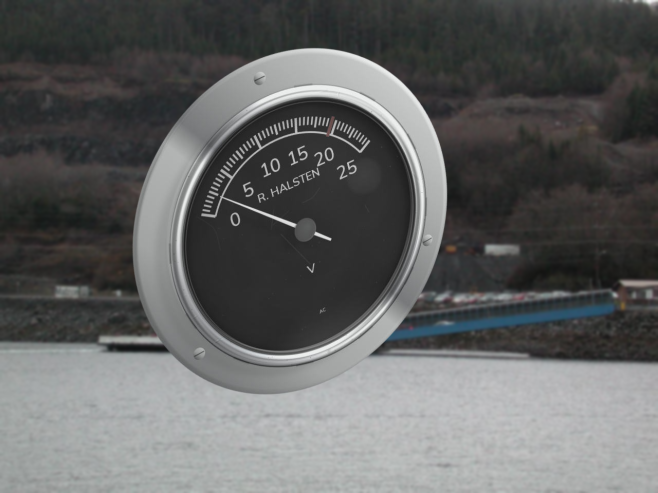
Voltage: V 2.5
